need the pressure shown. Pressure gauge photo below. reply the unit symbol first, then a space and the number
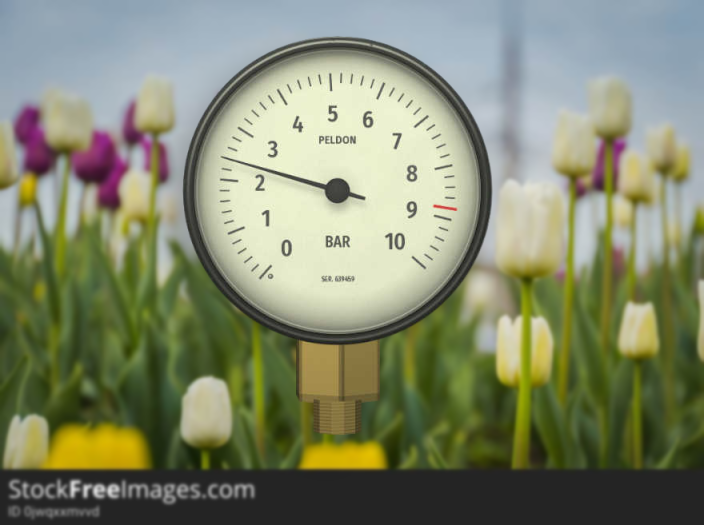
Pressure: bar 2.4
